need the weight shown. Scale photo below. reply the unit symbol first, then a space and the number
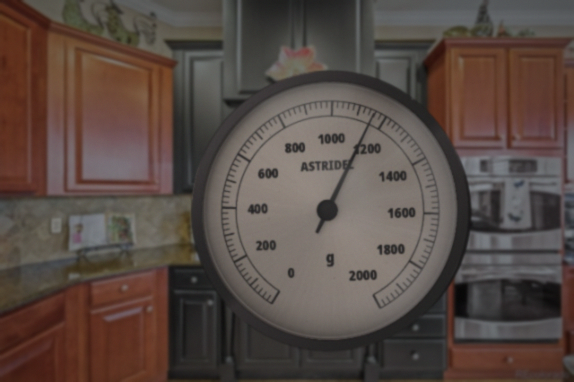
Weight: g 1160
